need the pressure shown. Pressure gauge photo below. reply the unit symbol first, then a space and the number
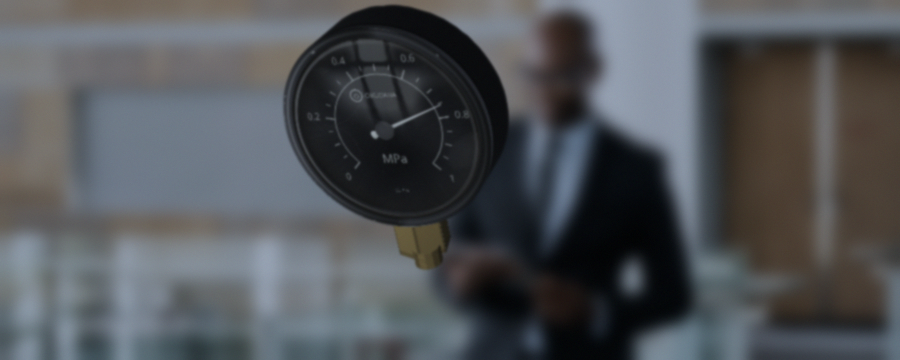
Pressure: MPa 0.75
